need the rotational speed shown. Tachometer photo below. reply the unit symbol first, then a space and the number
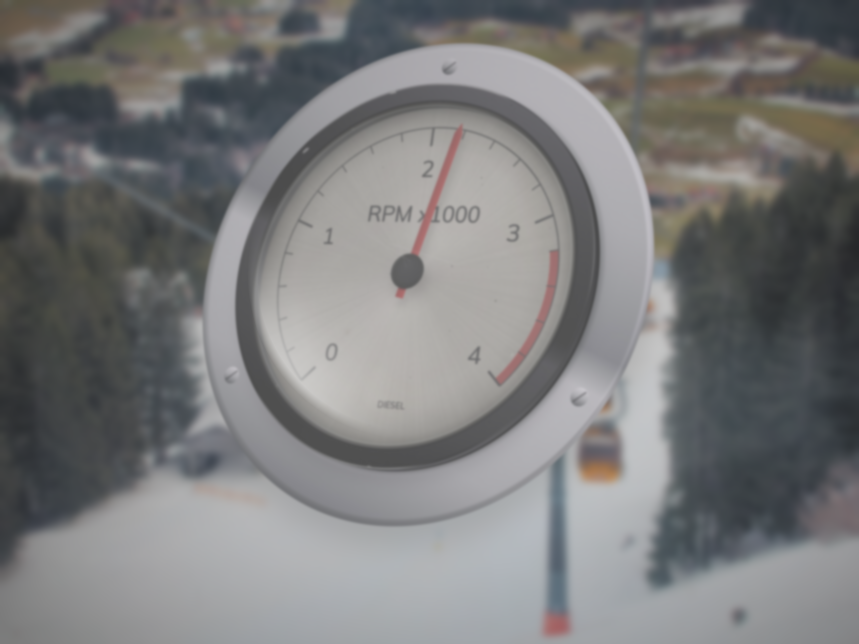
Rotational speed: rpm 2200
